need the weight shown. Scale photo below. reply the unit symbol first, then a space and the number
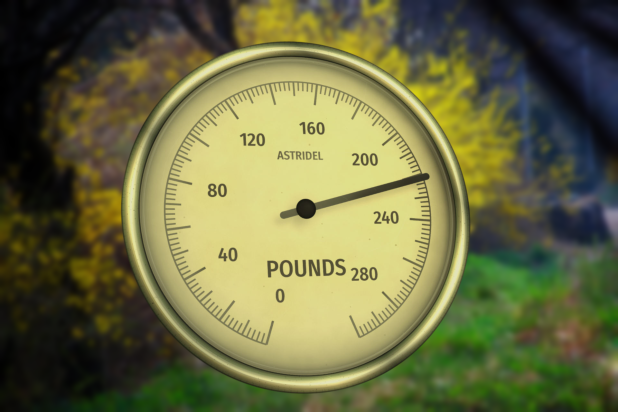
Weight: lb 222
